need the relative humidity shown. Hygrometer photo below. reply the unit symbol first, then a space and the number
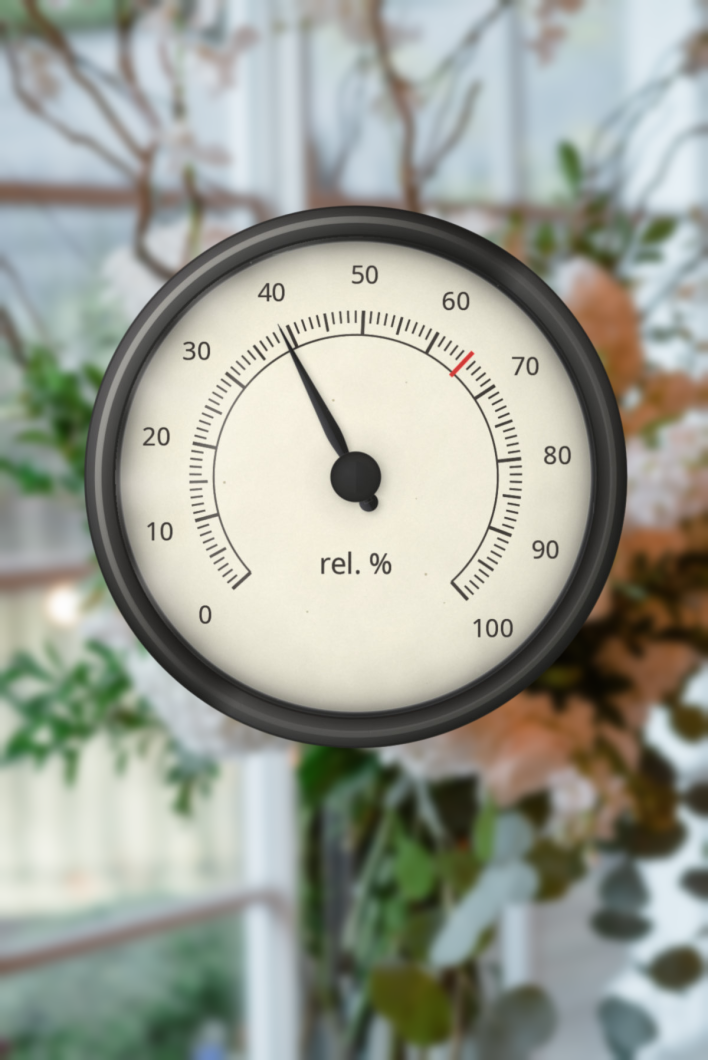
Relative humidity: % 39
